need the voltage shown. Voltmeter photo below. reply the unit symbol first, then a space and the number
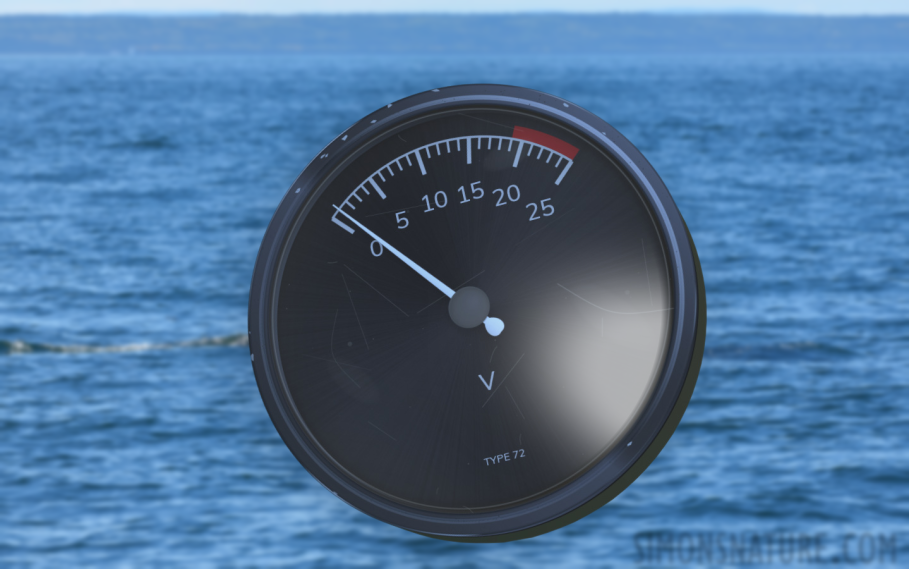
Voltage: V 1
